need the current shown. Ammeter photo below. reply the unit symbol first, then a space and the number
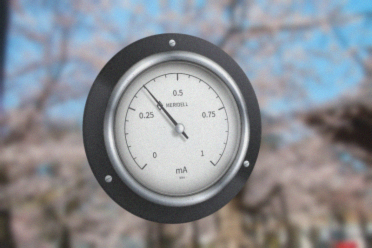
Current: mA 0.35
